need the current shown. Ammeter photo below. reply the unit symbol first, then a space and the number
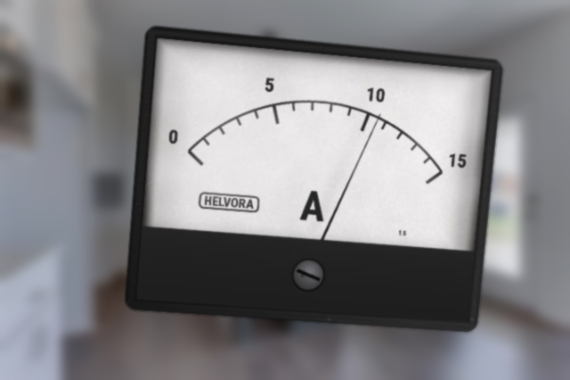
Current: A 10.5
